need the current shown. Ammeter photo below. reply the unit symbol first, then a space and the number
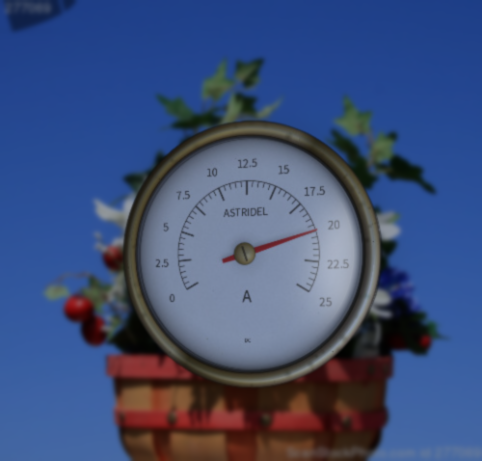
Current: A 20
